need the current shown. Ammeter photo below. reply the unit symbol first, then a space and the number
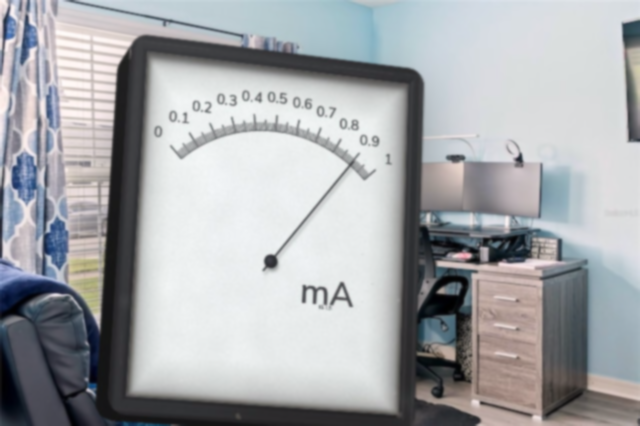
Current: mA 0.9
